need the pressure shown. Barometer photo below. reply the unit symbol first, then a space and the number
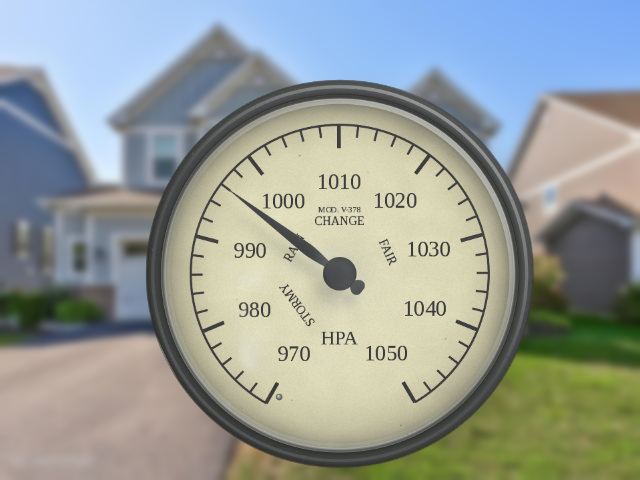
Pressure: hPa 996
